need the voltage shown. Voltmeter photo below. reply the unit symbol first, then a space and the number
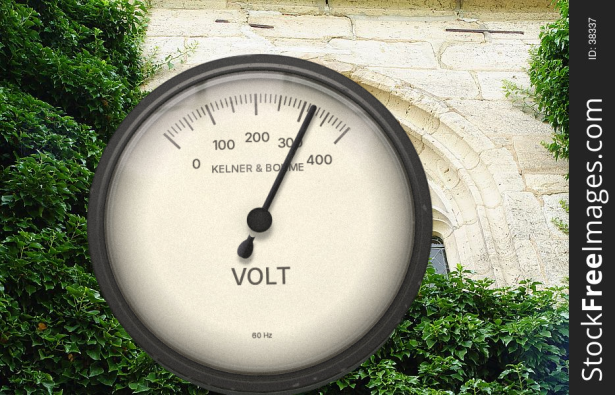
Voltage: V 320
